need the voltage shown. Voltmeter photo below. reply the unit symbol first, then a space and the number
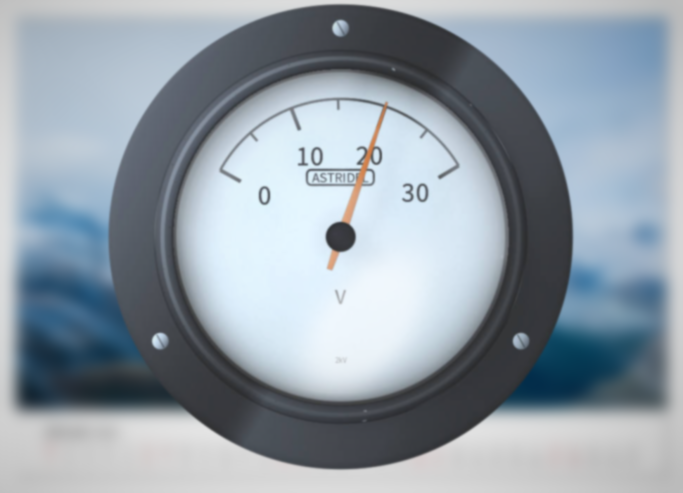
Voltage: V 20
